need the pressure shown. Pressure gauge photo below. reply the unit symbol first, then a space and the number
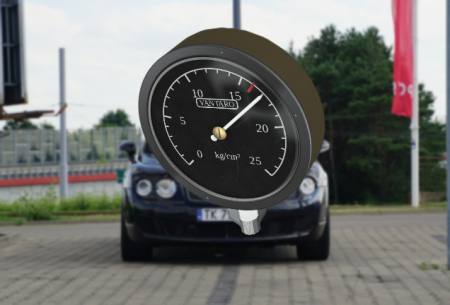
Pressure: kg/cm² 17
